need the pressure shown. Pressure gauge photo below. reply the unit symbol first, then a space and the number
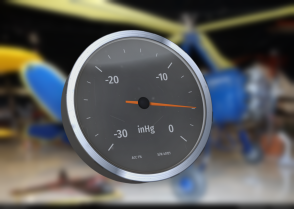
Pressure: inHg -4
